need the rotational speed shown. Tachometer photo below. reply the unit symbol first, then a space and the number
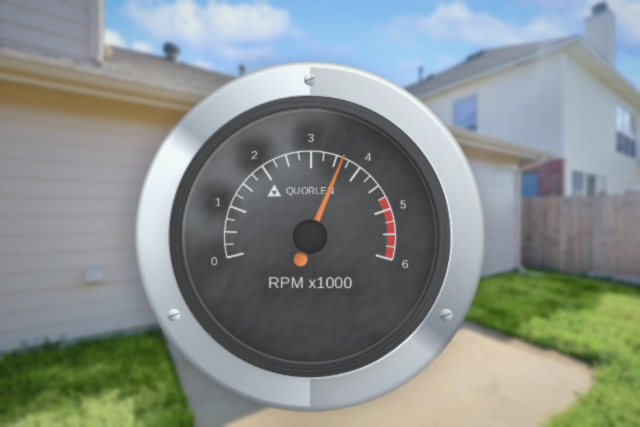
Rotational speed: rpm 3625
